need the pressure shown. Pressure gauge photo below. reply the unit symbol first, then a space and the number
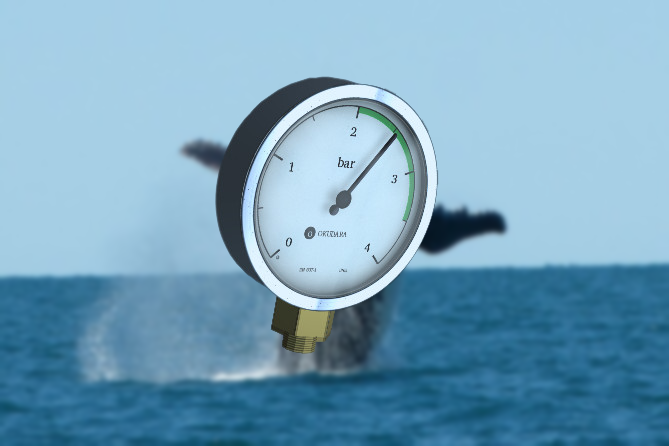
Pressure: bar 2.5
